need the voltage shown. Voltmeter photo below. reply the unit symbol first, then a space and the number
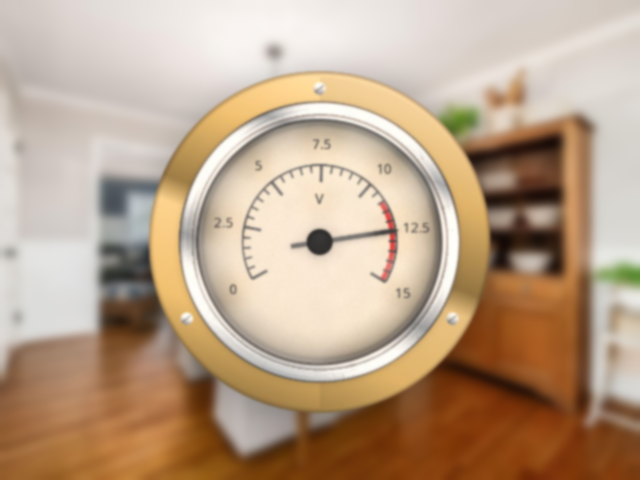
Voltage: V 12.5
